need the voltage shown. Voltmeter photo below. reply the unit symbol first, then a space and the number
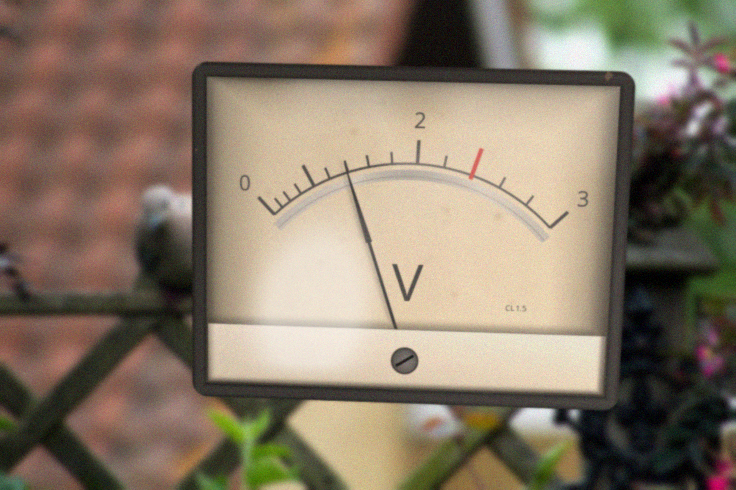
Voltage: V 1.4
